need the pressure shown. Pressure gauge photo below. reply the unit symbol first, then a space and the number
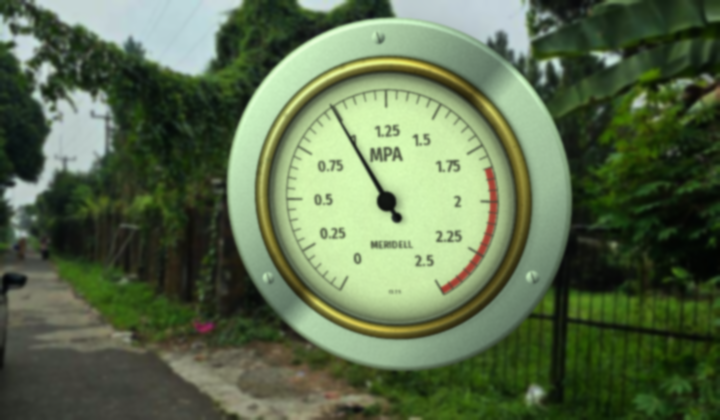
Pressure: MPa 1
